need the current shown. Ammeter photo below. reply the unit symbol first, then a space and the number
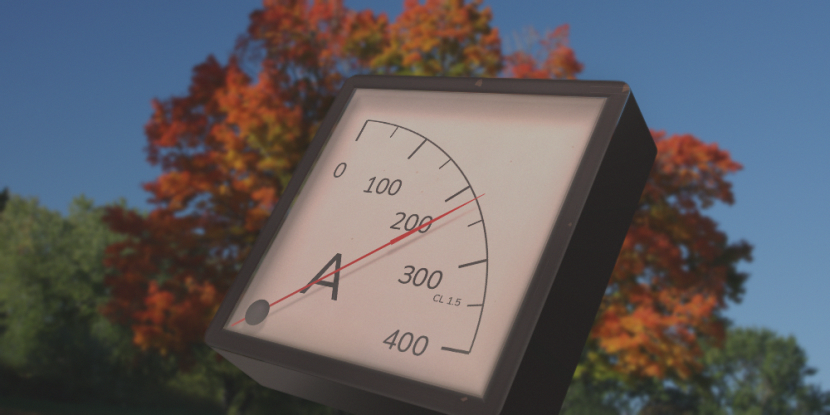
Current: A 225
